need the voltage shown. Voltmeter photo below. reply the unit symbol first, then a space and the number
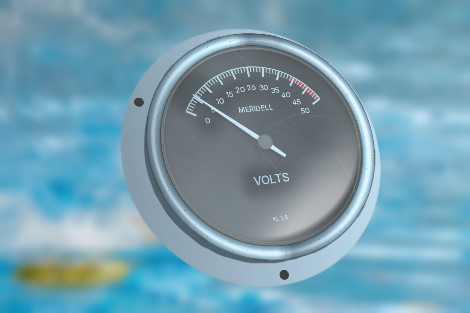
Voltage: V 5
